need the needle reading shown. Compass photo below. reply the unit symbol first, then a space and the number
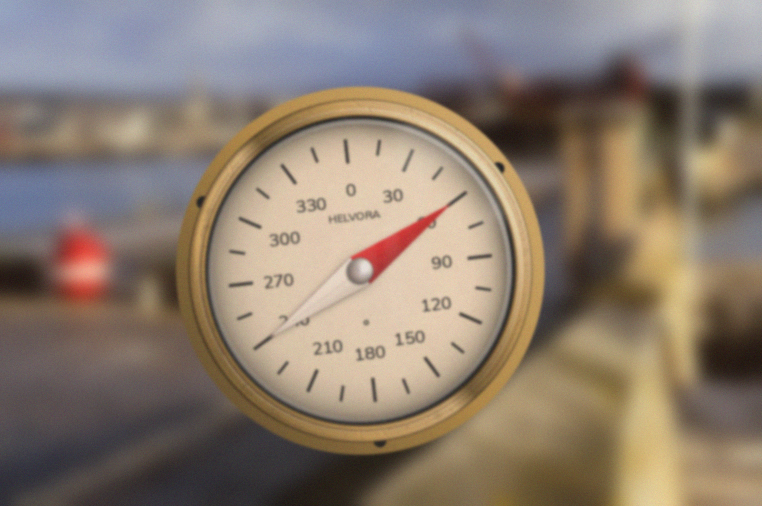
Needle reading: ° 60
